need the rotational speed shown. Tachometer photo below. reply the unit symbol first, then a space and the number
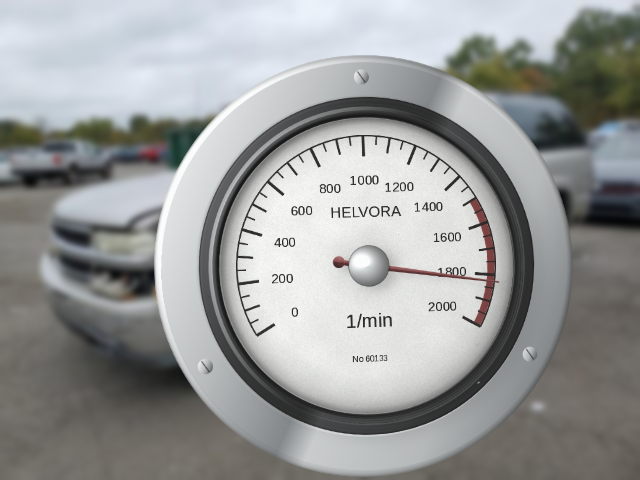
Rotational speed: rpm 1825
